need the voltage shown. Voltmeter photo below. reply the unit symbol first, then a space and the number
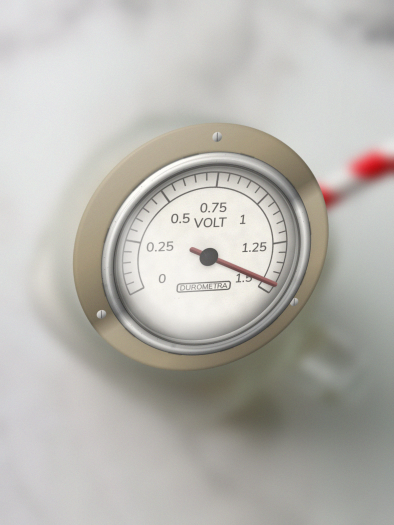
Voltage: V 1.45
